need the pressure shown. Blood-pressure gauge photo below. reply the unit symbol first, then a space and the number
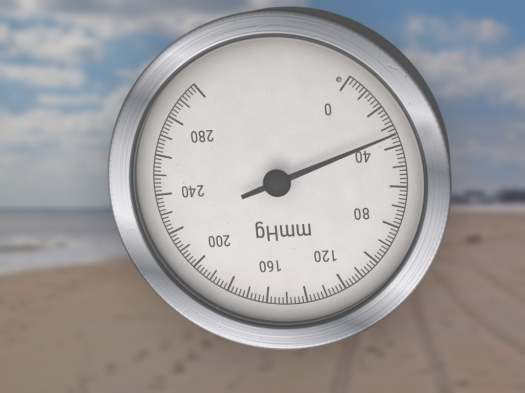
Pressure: mmHg 34
